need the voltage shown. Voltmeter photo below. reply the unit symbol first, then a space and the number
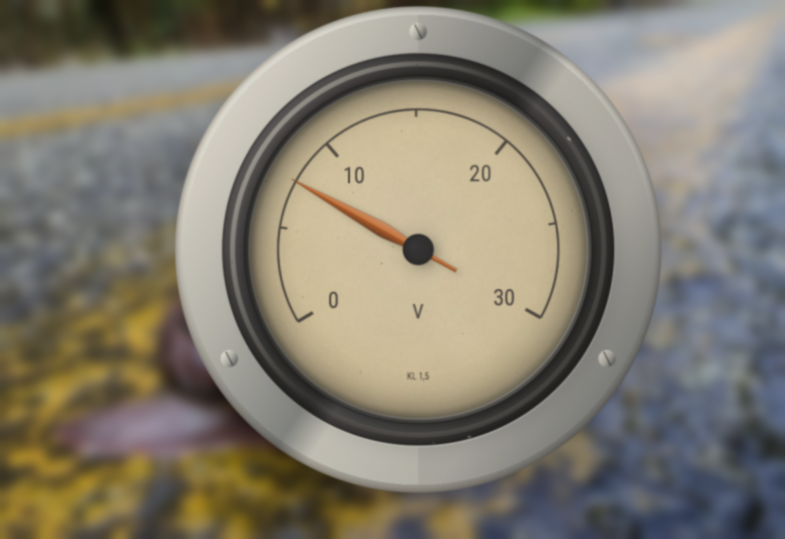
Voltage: V 7.5
